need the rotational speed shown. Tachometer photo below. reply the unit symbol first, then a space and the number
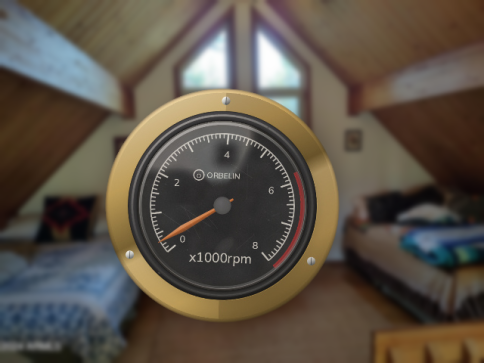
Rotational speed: rpm 300
